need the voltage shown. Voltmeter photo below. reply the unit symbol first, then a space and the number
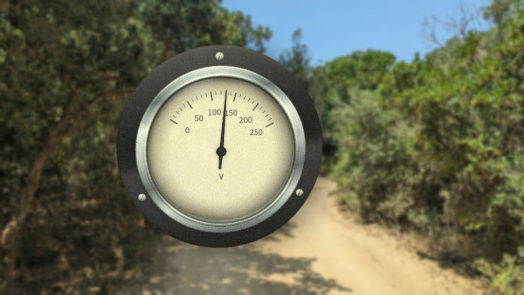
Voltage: V 130
